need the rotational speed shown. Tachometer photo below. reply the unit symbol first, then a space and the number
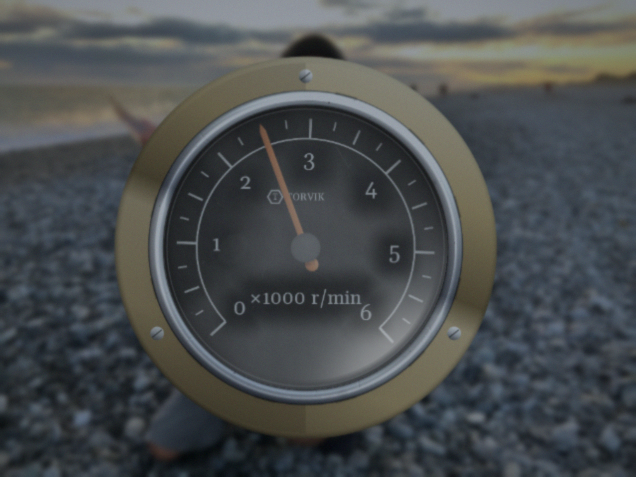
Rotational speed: rpm 2500
